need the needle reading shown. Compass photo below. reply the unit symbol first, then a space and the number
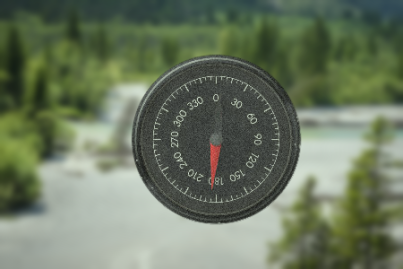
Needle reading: ° 185
